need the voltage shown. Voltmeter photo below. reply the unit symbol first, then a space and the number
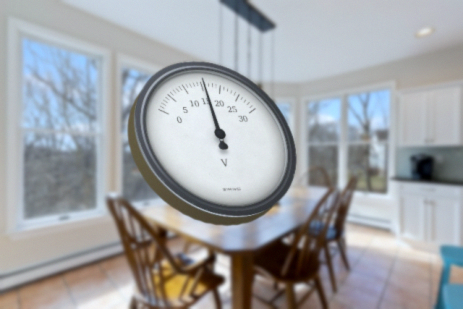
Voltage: V 15
